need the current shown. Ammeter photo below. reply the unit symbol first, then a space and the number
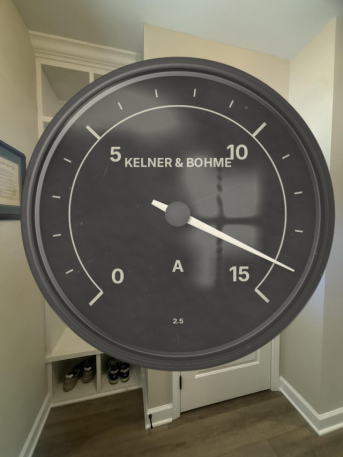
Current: A 14
